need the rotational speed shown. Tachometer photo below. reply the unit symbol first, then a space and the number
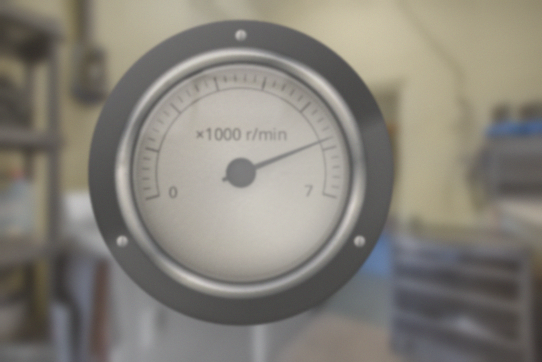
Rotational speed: rpm 5800
